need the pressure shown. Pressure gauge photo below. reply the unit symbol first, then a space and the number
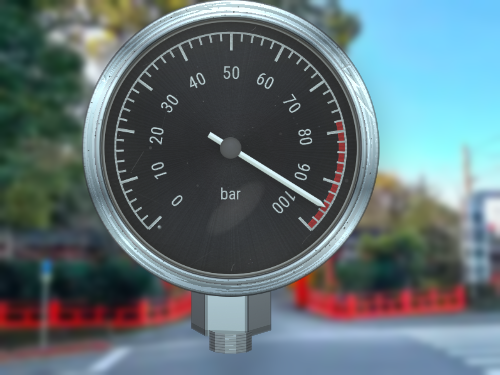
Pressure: bar 95
